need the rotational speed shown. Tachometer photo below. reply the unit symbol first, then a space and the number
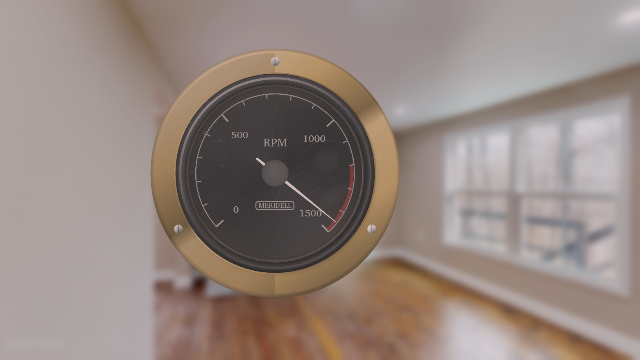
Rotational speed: rpm 1450
